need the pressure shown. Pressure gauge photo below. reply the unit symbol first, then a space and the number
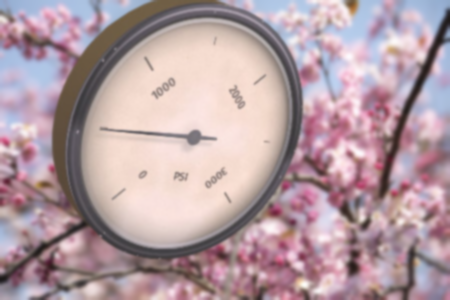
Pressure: psi 500
